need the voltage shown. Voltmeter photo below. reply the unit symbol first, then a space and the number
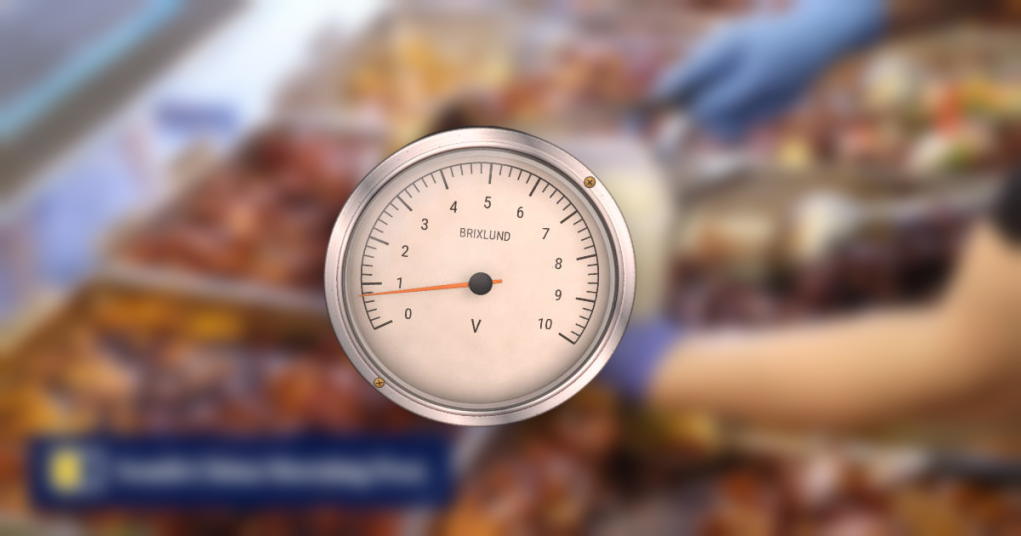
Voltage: V 0.8
